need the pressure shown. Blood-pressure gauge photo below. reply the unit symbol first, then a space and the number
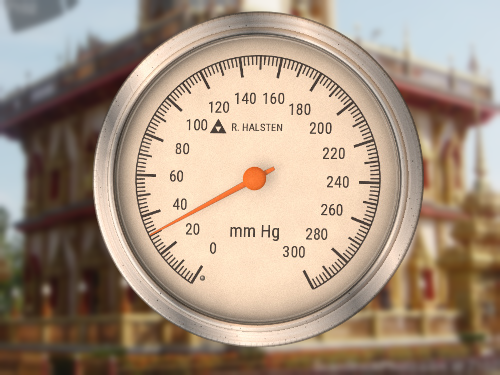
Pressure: mmHg 30
